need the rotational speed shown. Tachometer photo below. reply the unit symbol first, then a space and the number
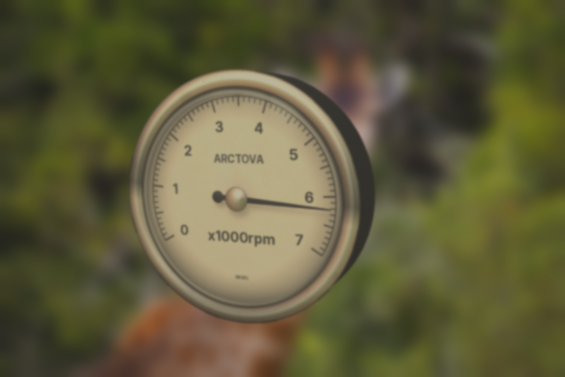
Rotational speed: rpm 6200
